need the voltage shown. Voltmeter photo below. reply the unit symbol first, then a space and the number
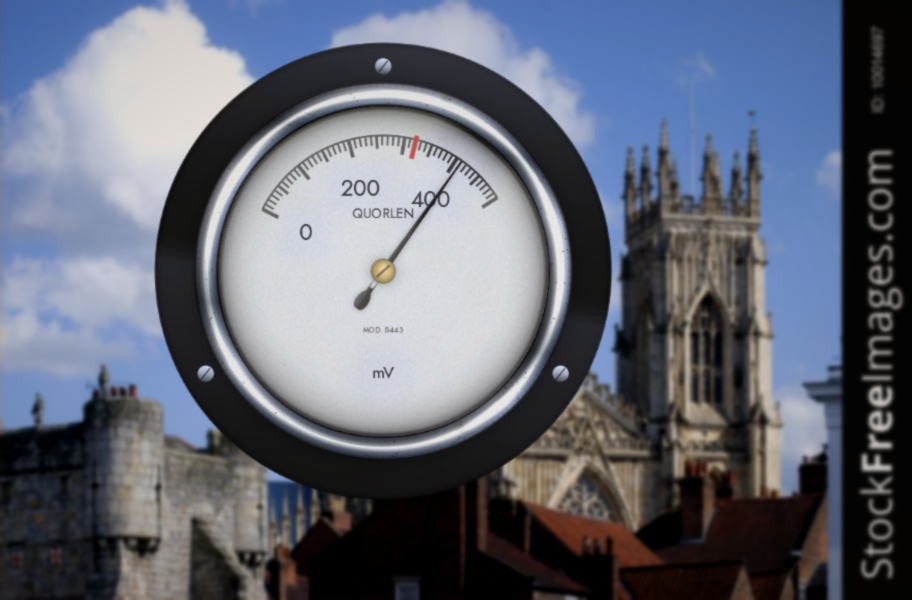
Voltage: mV 410
